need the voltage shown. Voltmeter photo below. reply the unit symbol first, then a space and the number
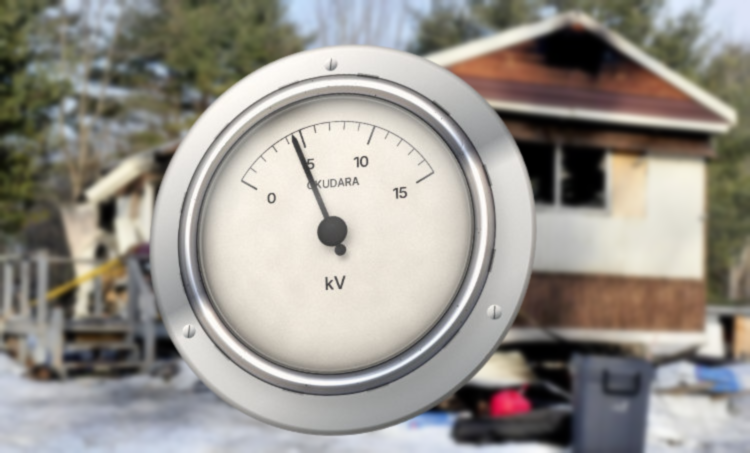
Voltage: kV 4.5
